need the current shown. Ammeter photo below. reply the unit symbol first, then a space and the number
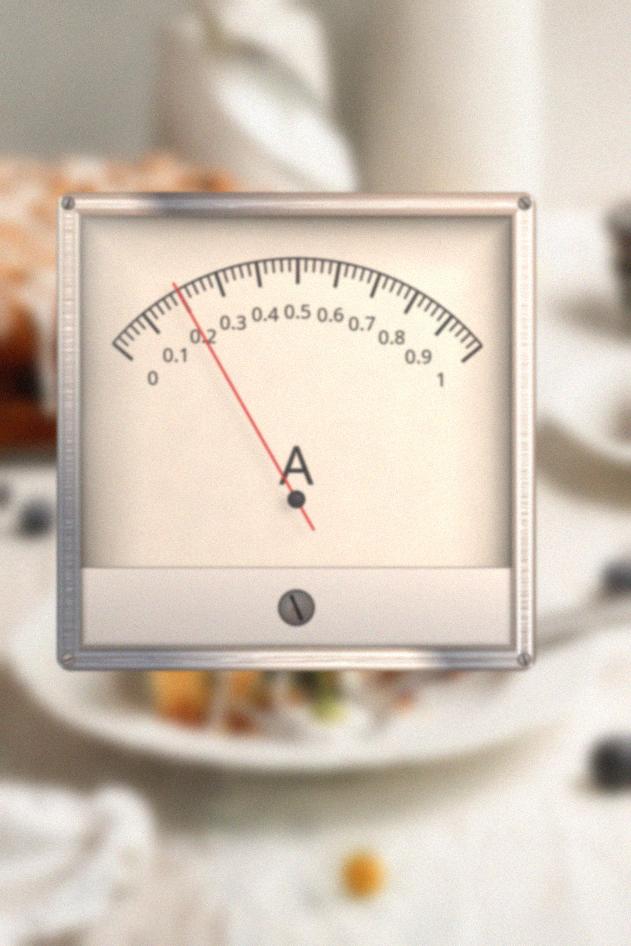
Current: A 0.2
